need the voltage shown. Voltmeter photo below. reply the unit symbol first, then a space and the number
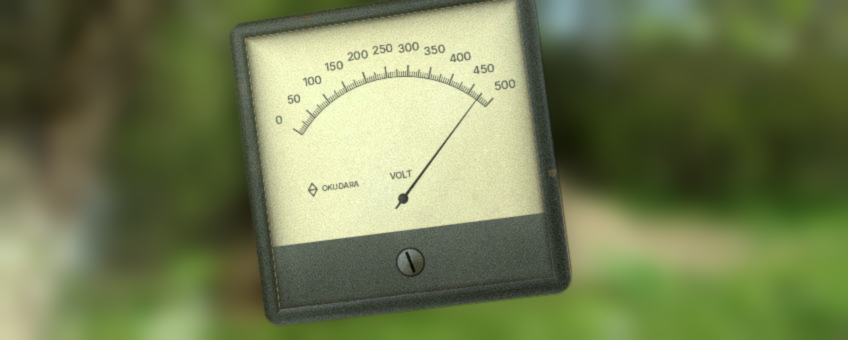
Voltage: V 475
